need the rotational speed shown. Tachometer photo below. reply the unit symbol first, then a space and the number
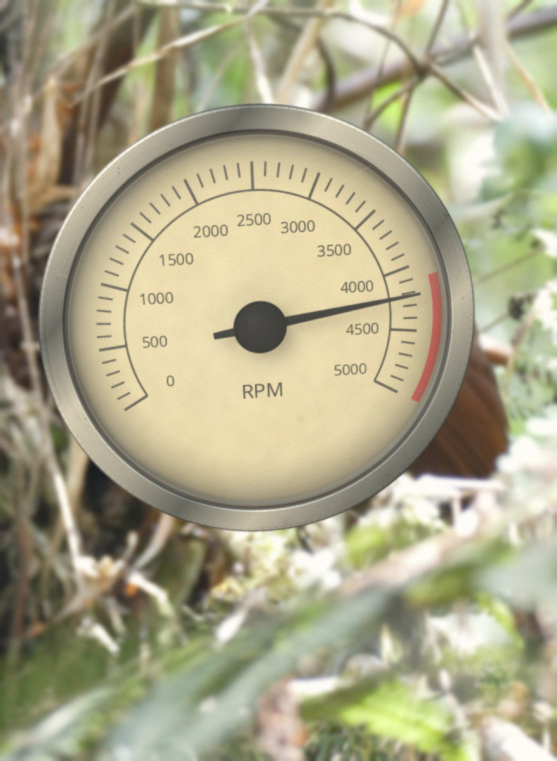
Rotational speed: rpm 4200
